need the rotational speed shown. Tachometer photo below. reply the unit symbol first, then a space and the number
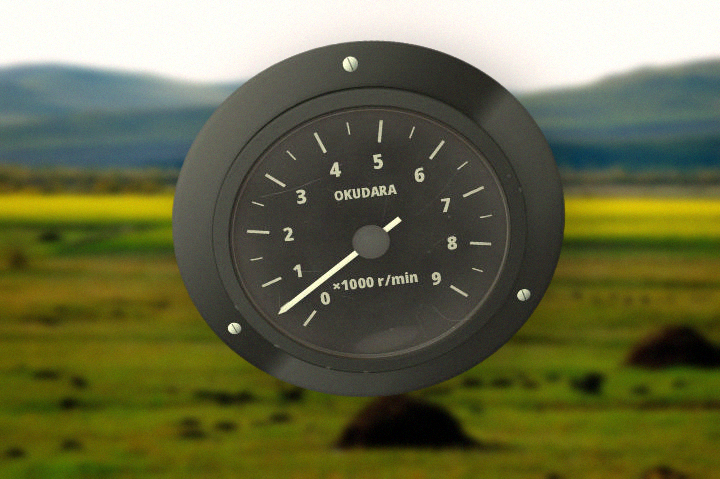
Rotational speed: rpm 500
